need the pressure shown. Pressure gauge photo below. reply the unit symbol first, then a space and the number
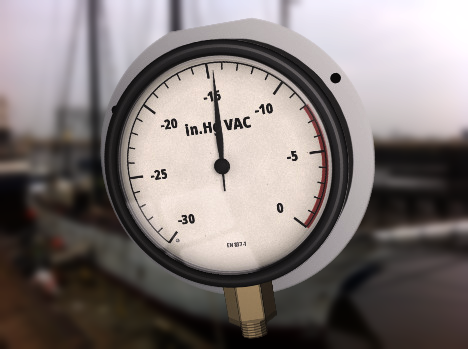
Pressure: inHg -14.5
